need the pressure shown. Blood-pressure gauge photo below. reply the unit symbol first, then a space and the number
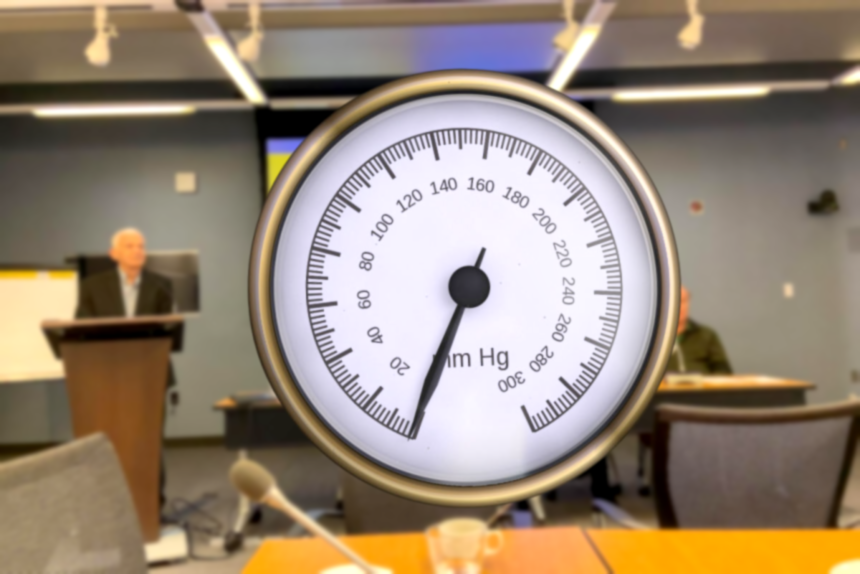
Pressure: mmHg 2
